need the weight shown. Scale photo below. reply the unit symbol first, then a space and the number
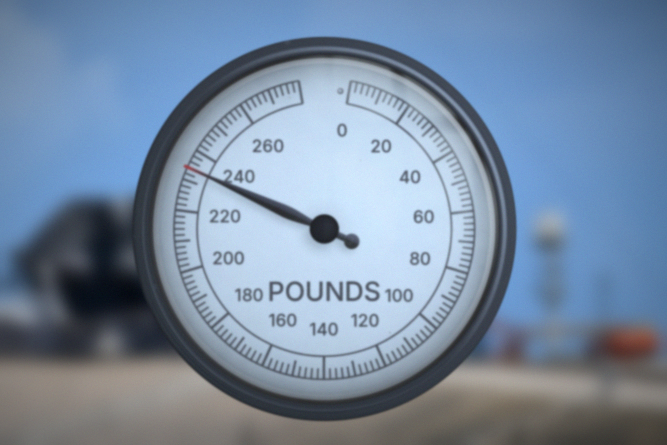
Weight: lb 234
